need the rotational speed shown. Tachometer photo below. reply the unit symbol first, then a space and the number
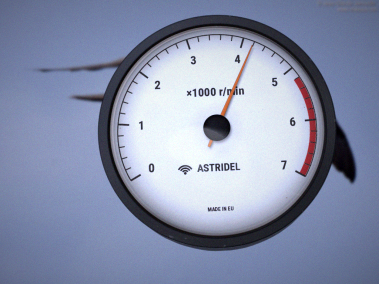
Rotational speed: rpm 4200
